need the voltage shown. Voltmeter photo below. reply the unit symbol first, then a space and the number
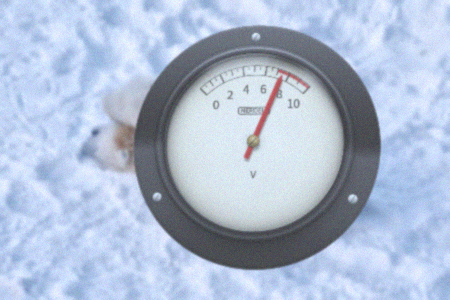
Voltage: V 7.5
